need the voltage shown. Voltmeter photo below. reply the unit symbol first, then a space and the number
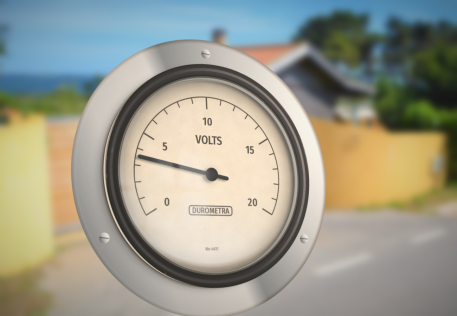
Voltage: V 3.5
